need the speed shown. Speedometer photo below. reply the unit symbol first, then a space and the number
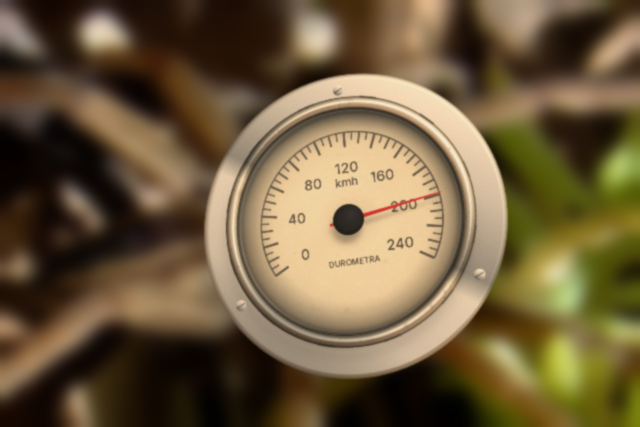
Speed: km/h 200
